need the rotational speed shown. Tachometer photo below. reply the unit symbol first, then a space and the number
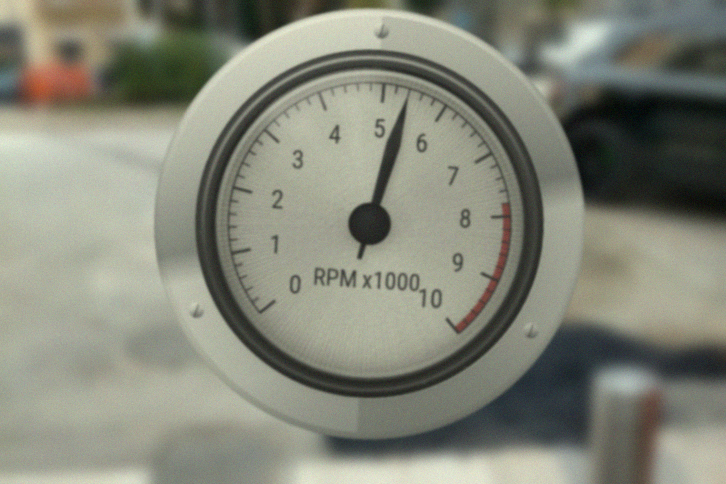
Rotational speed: rpm 5400
